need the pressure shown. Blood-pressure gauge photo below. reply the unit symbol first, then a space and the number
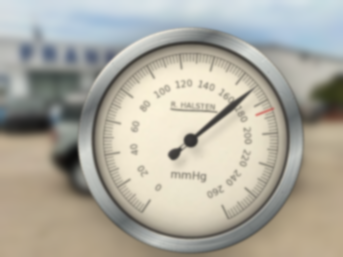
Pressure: mmHg 170
